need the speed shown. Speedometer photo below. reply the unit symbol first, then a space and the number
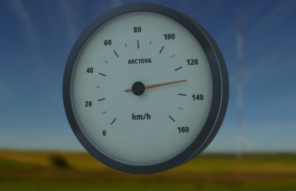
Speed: km/h 130
